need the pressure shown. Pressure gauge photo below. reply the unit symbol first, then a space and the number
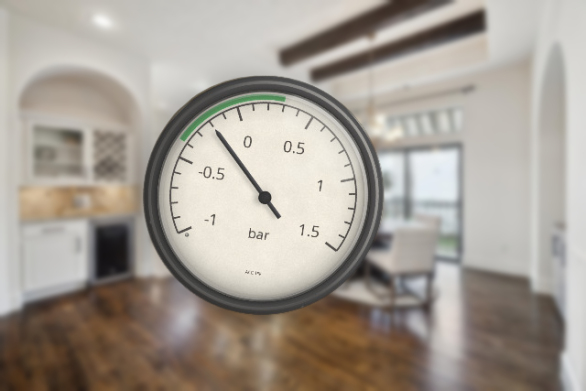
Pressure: bar -0.2
